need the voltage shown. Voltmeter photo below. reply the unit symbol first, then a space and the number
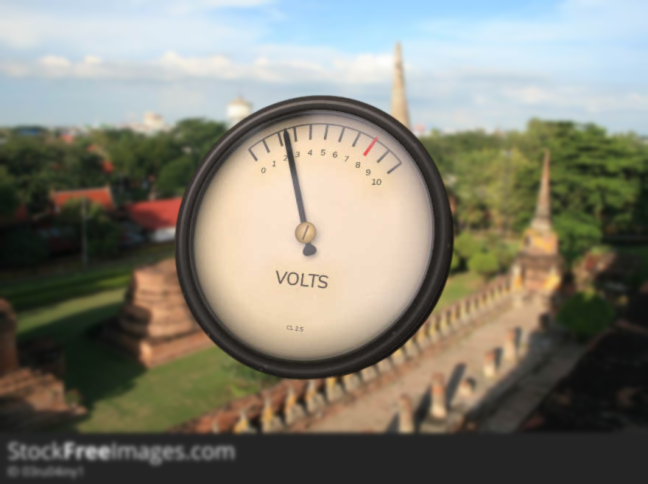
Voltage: V 2.5
